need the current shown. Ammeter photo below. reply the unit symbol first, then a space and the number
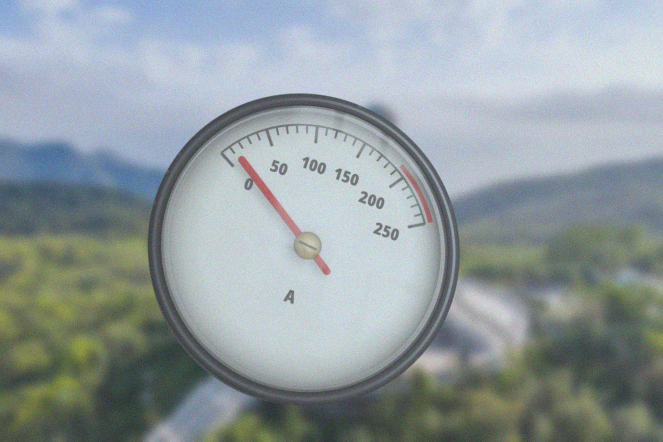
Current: A 10
